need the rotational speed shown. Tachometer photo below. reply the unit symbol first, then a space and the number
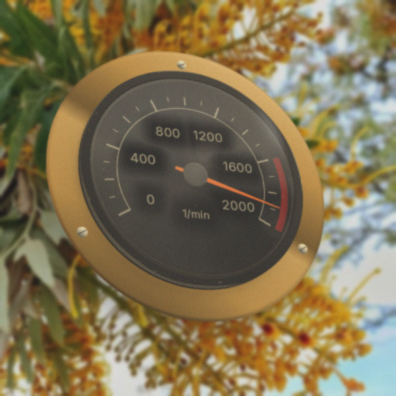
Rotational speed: rpm 1900
